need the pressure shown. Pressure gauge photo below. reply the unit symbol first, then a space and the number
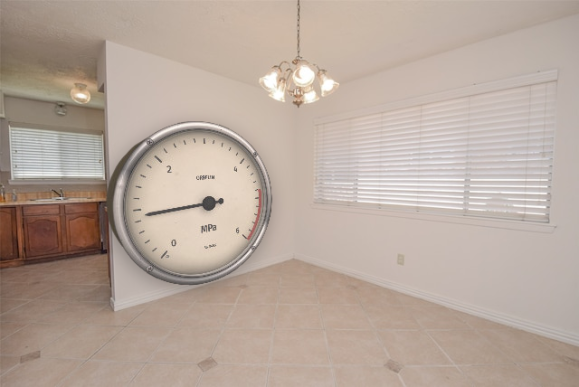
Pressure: MPa 0.9
